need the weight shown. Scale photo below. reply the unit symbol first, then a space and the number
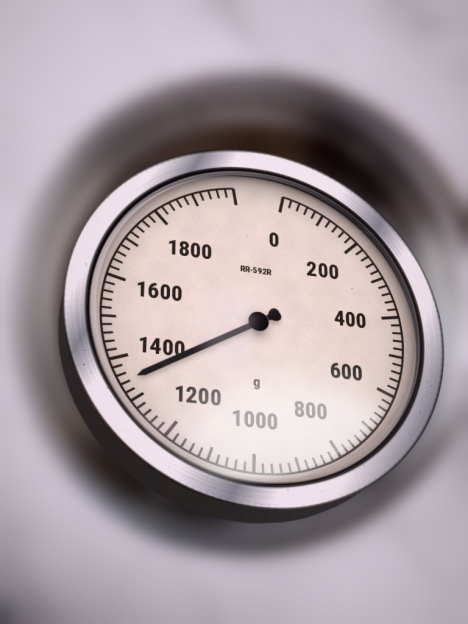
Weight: g 1340
